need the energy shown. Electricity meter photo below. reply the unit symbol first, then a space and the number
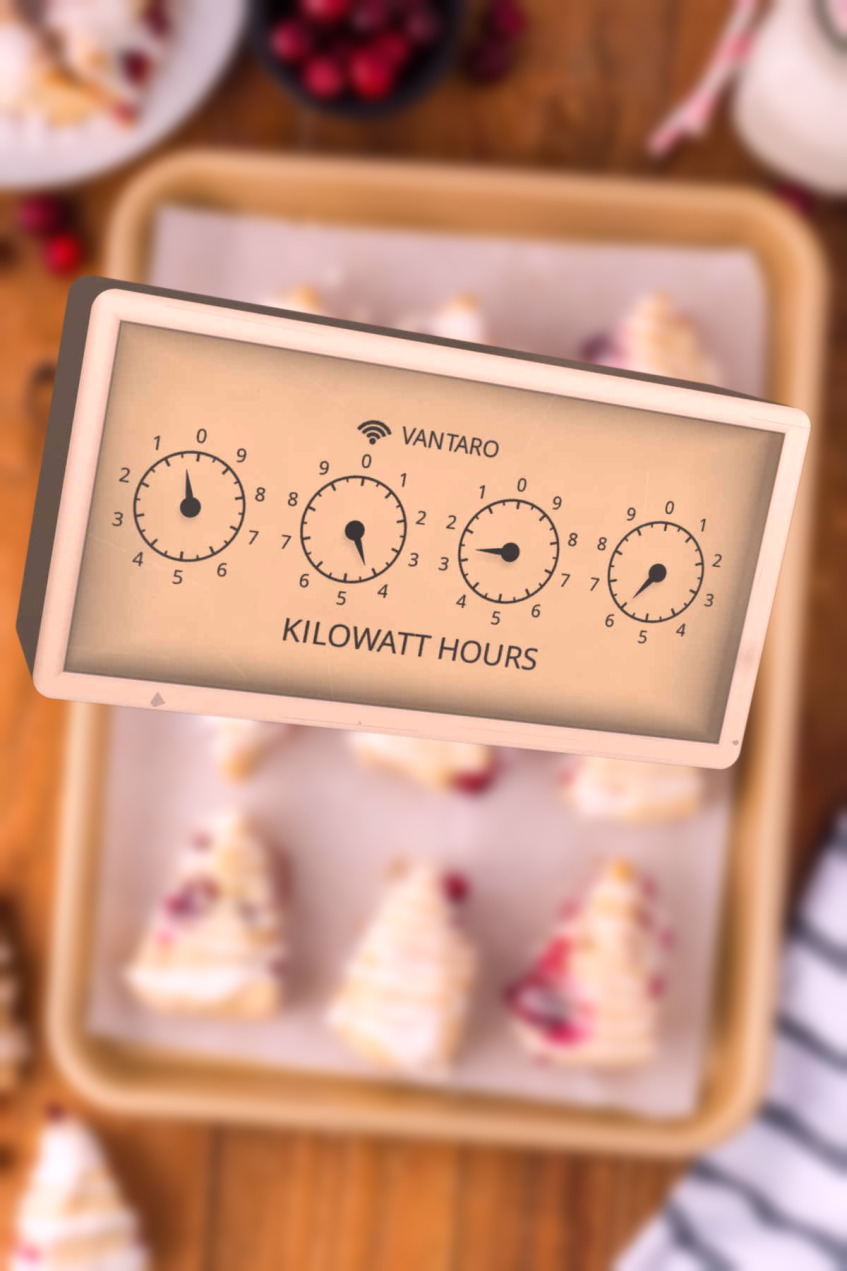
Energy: kWh 426
